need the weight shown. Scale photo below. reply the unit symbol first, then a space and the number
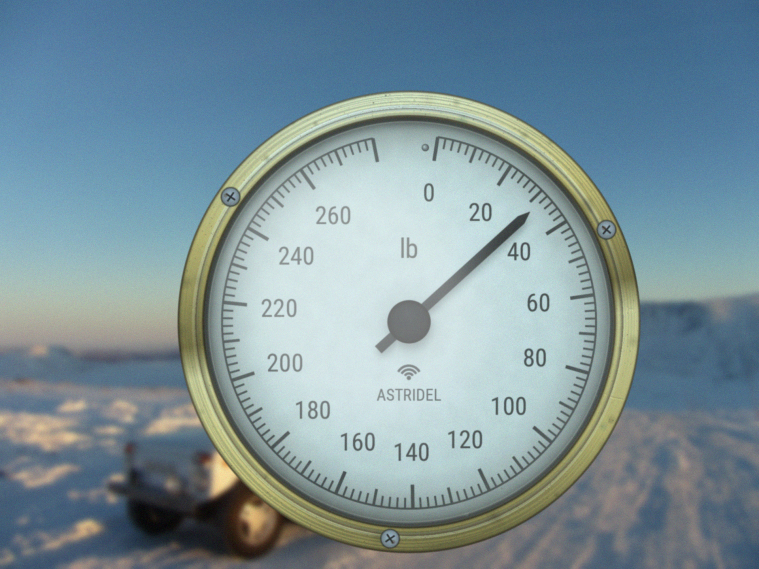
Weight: lb 32
